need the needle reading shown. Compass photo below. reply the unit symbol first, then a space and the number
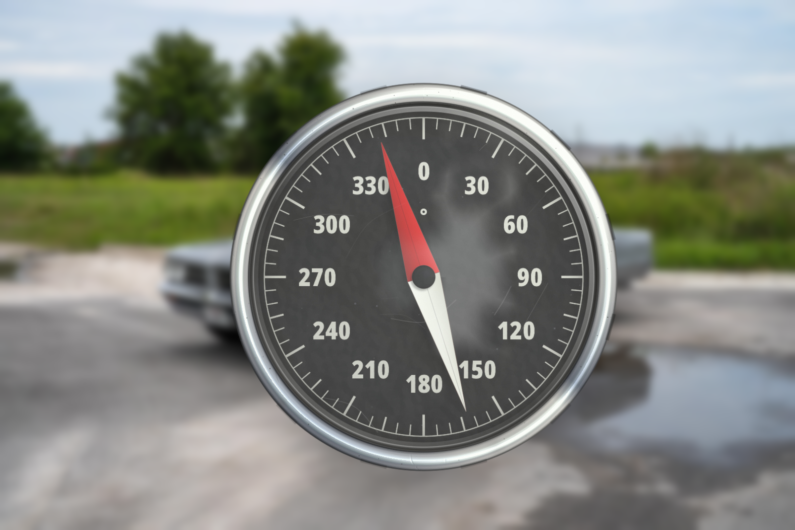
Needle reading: ° 342.5
